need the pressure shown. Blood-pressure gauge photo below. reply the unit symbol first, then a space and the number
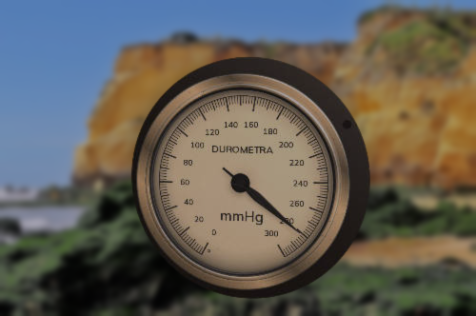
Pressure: mmHg 280
